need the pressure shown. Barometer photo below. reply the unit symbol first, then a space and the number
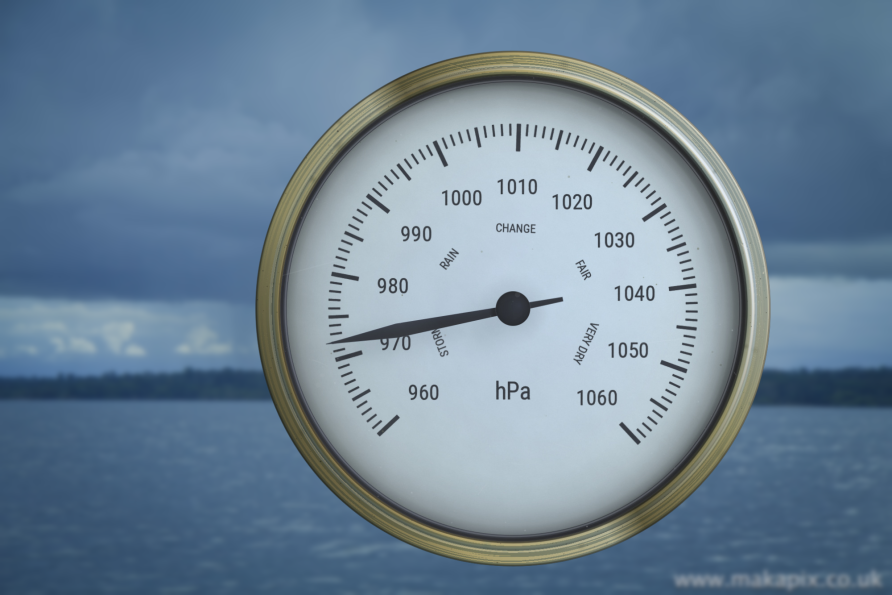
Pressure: hPa 972
